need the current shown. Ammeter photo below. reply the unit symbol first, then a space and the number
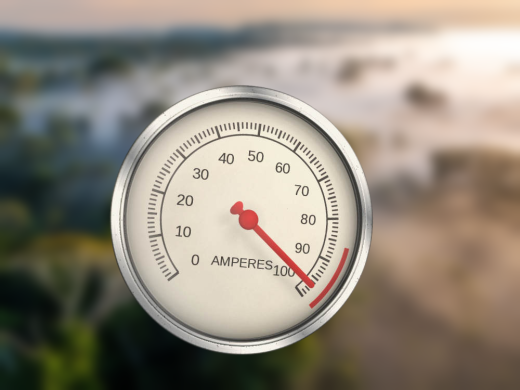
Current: A 97
